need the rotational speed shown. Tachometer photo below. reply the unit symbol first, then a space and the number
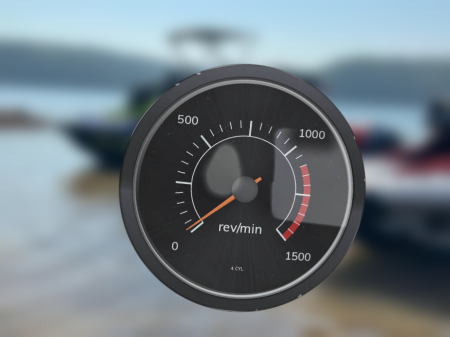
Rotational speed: rpm 25
